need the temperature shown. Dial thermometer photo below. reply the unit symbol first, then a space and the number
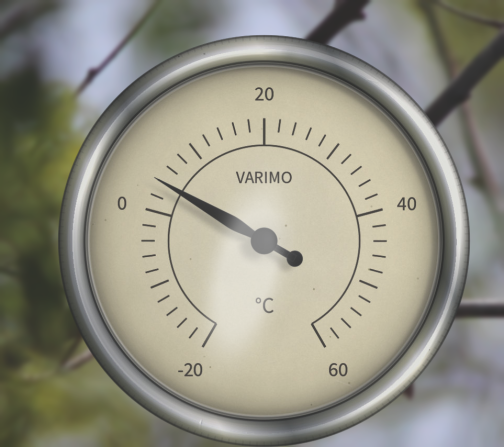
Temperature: °C 4
